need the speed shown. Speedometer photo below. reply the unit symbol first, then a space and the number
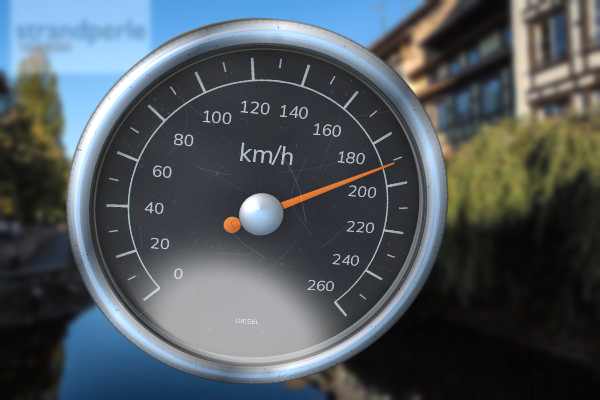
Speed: km/h 190
